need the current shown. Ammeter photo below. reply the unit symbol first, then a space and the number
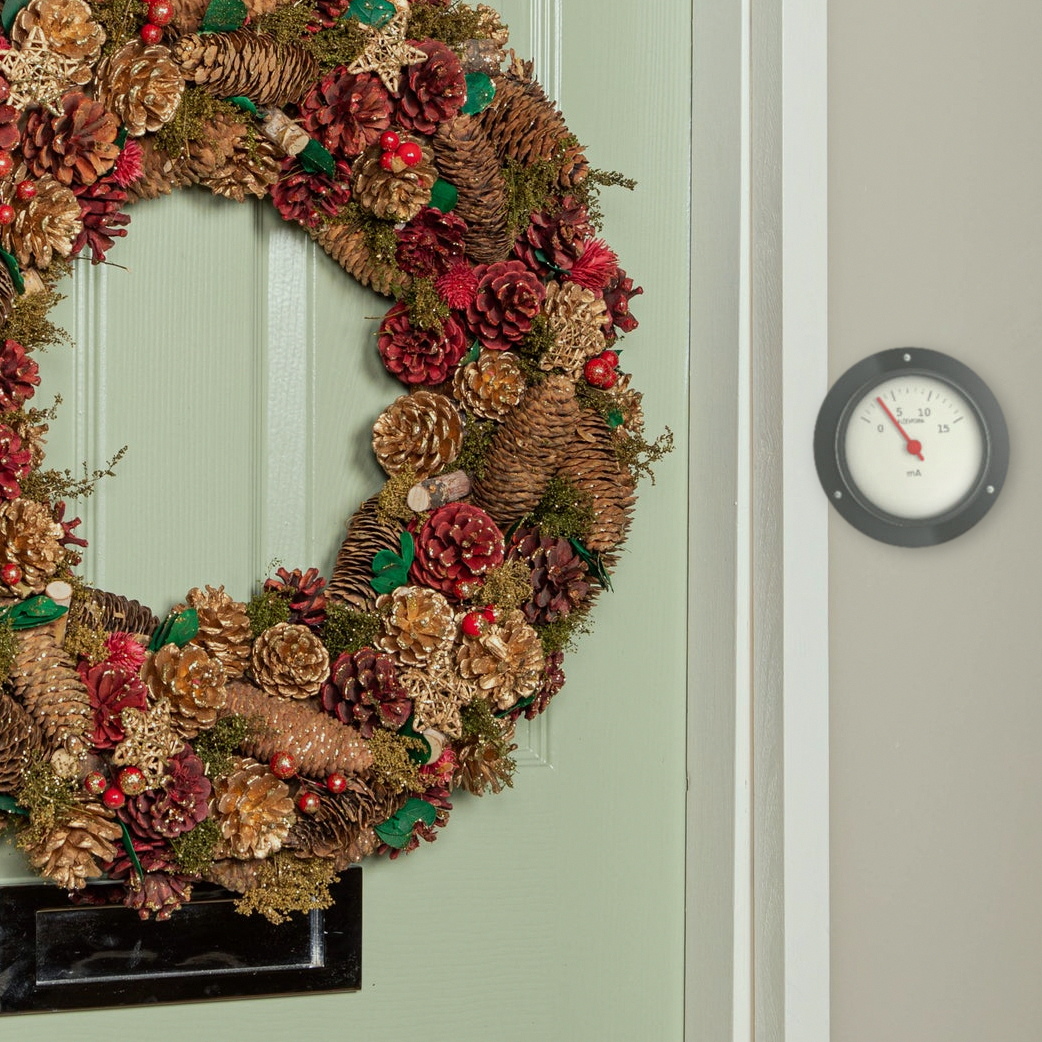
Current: mA 3
